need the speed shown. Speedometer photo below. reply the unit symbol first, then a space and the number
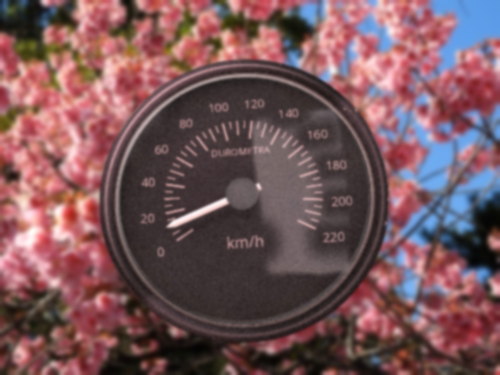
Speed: km/h 10
